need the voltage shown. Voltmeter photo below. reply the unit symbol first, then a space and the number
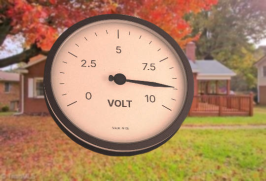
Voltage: V 9
